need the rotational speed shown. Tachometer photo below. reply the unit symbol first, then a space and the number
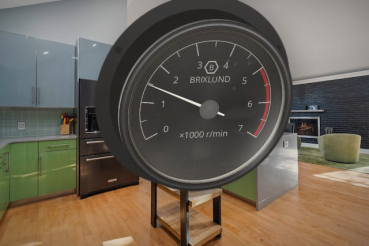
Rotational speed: rpm 1500
